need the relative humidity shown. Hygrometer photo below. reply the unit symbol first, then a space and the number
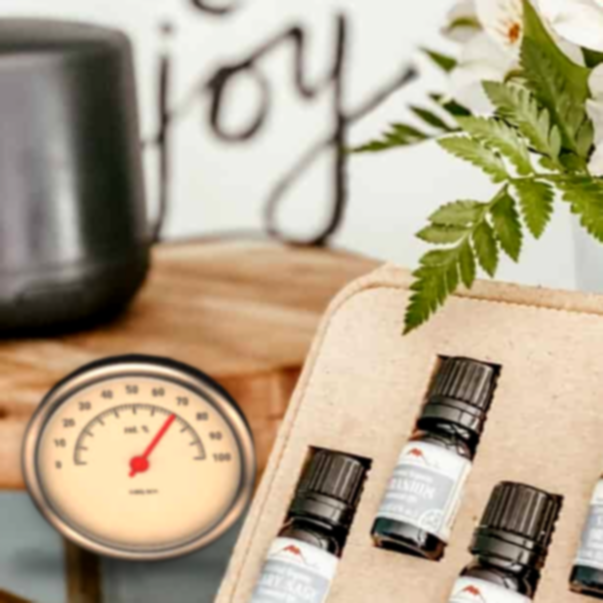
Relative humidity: % 70
